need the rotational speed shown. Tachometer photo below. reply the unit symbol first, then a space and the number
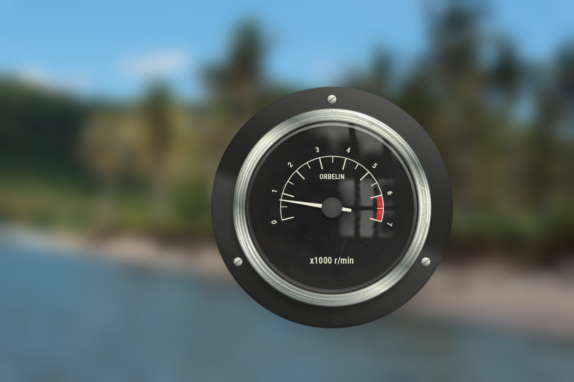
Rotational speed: rpm 750
